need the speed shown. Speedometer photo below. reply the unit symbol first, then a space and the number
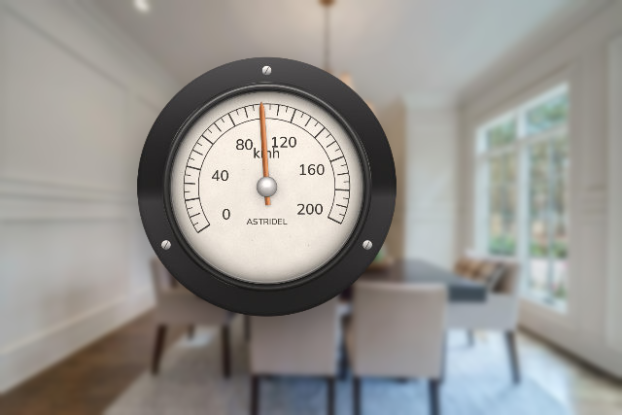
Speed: km/h 100
